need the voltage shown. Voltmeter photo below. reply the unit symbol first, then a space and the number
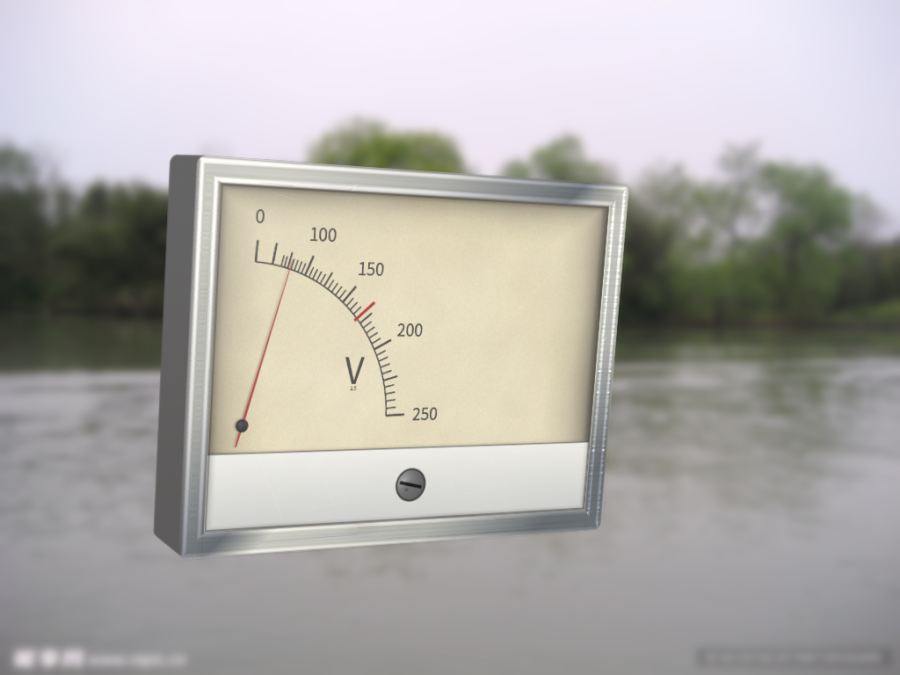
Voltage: V 75
